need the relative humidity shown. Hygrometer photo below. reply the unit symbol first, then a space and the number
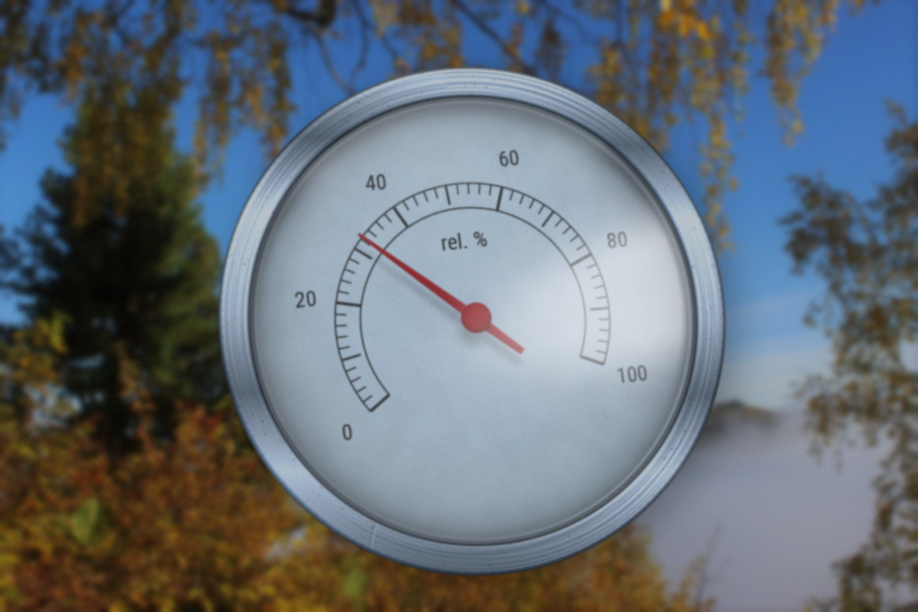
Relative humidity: % 32
